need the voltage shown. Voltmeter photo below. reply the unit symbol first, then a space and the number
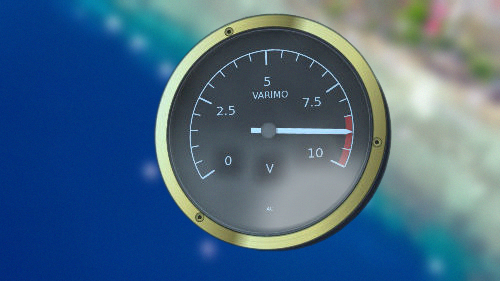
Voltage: V 9
